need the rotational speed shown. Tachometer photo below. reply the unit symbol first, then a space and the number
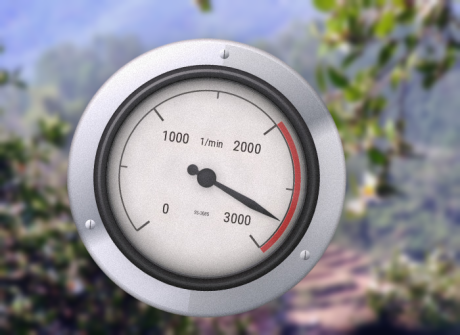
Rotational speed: rpm 2750
